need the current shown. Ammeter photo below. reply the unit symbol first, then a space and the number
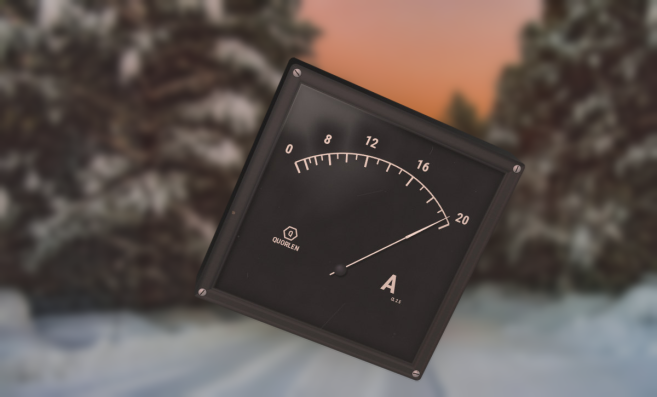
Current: A 19.5
